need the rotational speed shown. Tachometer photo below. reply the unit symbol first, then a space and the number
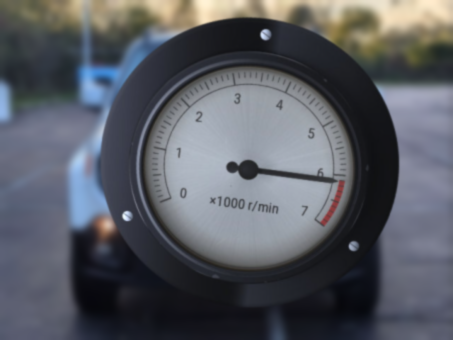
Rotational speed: rpm 6100
